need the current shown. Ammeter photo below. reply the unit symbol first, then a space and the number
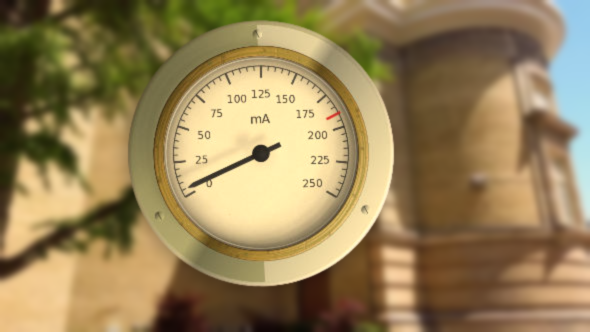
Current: mA 5
